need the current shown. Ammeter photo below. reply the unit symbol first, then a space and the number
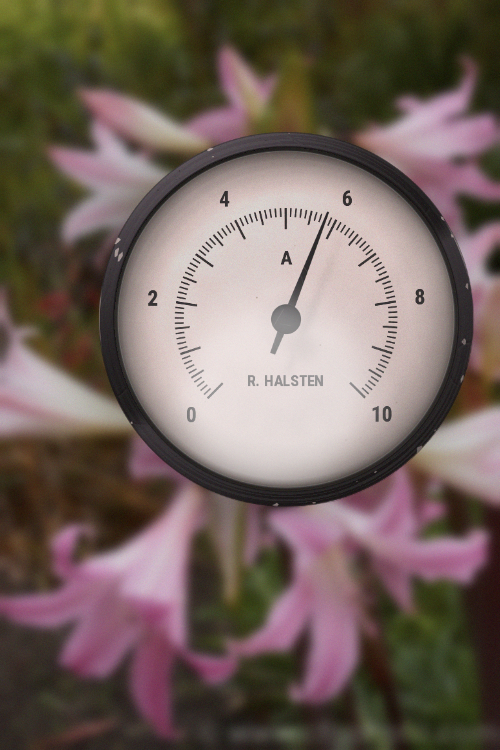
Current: A 5.8
